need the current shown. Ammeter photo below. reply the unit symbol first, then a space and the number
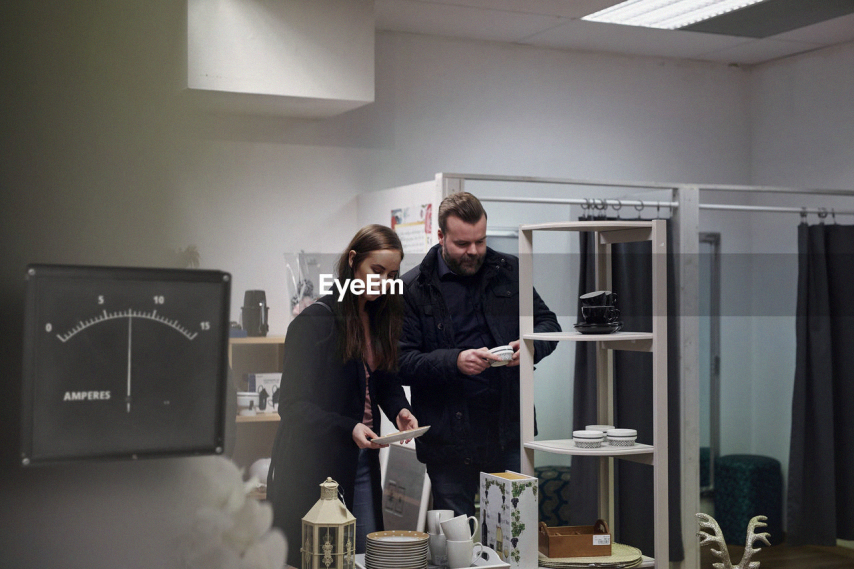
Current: A 7.5
